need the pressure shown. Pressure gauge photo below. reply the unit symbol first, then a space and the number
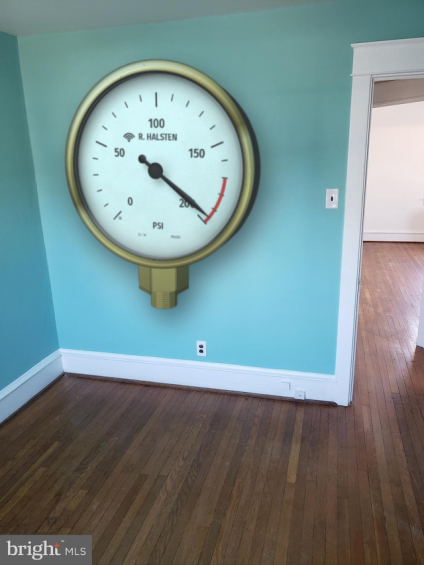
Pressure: psi 195
